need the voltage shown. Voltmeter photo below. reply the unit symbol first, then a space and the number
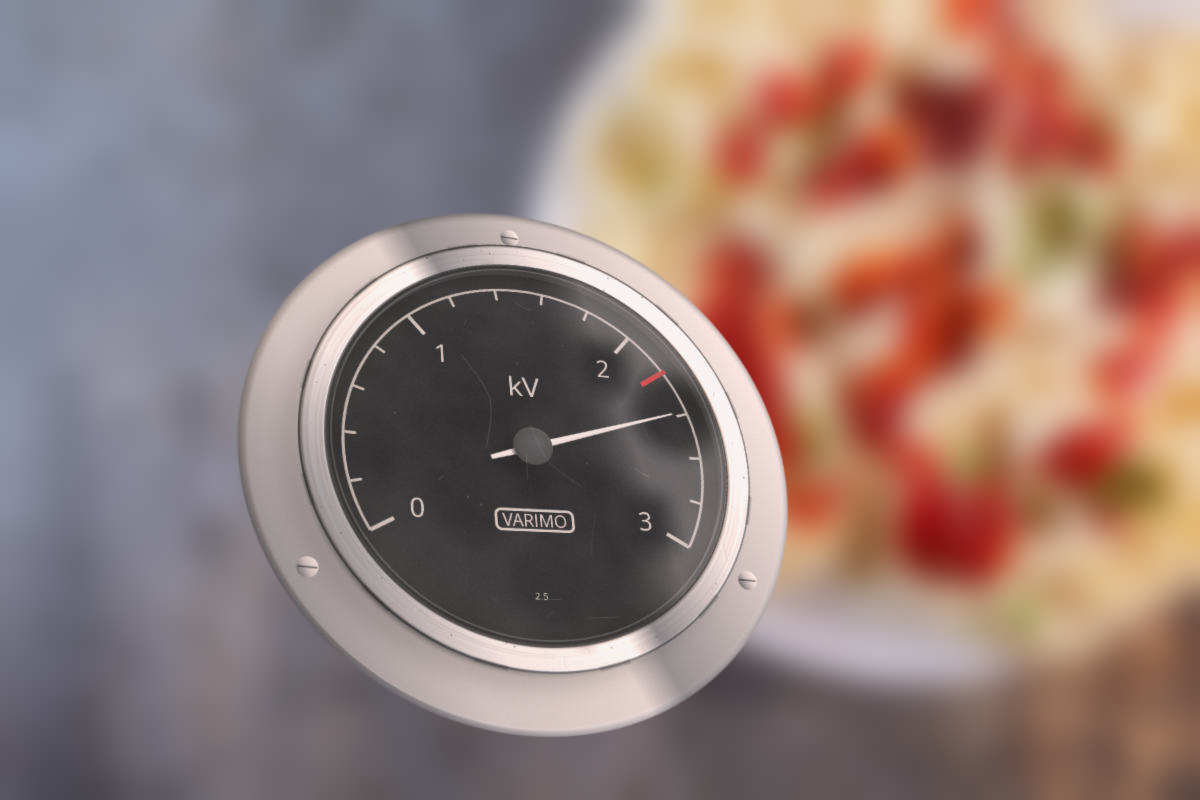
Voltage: kV 2.4
